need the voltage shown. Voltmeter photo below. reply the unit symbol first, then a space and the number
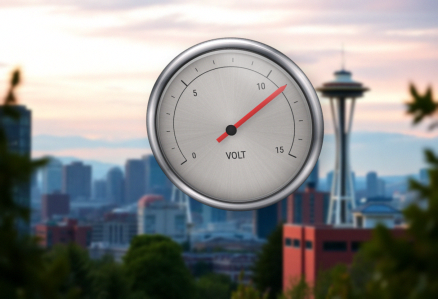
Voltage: V 11
